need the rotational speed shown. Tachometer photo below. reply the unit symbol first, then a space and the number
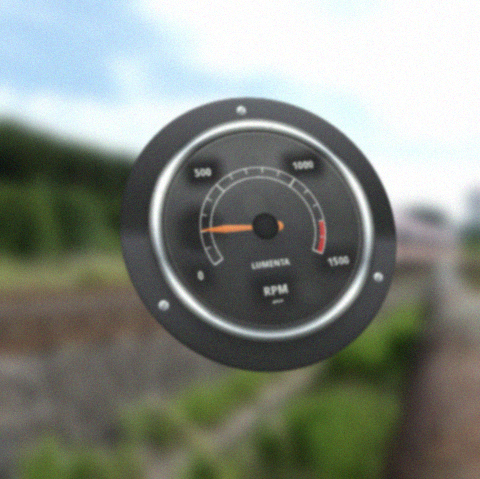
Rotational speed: rpm 200
